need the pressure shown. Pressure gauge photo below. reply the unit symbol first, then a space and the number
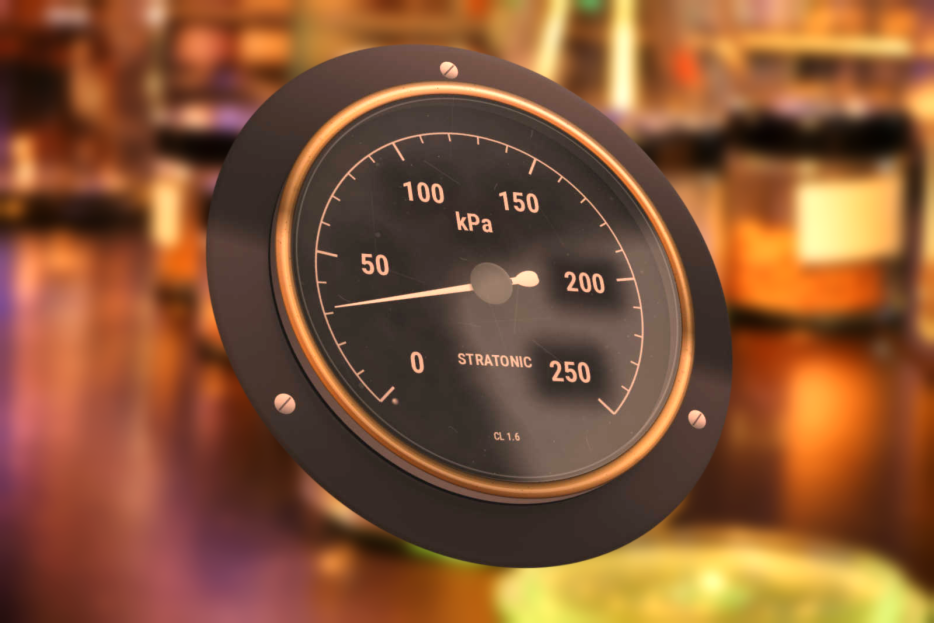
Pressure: kPa 30
